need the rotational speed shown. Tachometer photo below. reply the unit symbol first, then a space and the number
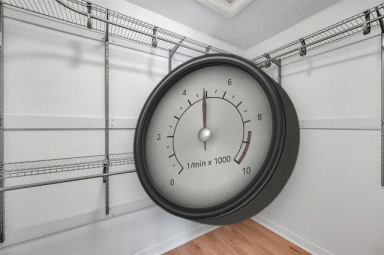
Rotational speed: rpm 5000
